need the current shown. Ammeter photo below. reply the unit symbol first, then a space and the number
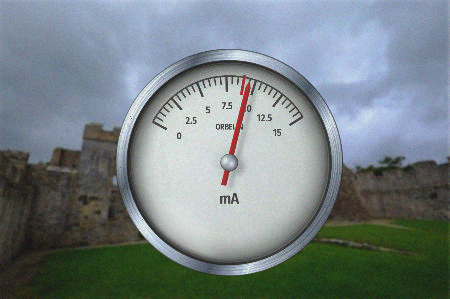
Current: mA 9.5
